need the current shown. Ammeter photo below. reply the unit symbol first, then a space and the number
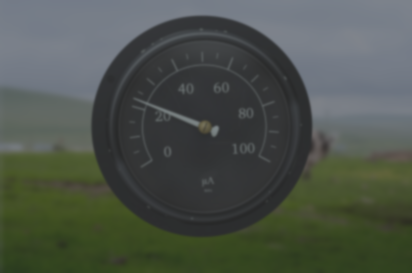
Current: µA 22.5
